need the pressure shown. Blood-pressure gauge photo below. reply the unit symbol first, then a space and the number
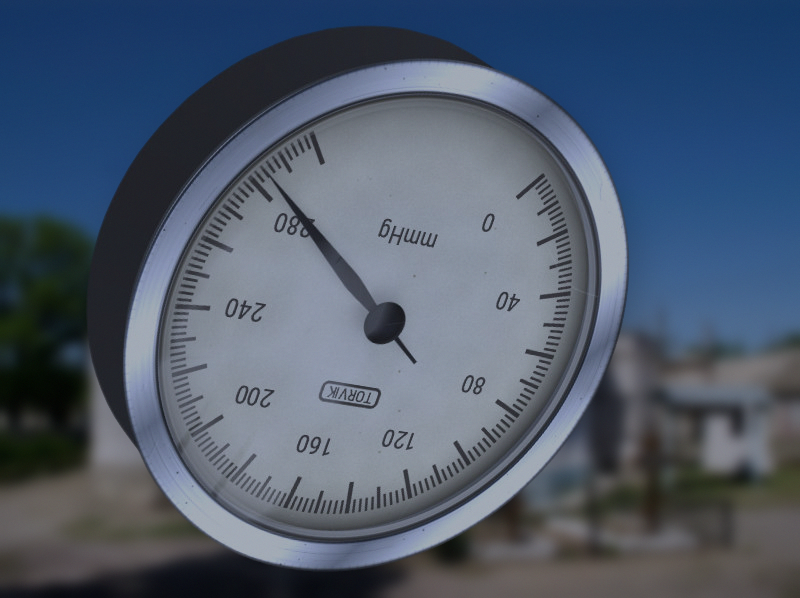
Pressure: mmHg 284
